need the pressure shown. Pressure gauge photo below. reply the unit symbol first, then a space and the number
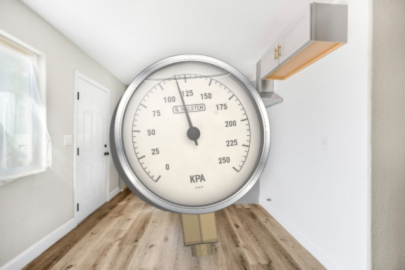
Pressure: kPa 115
